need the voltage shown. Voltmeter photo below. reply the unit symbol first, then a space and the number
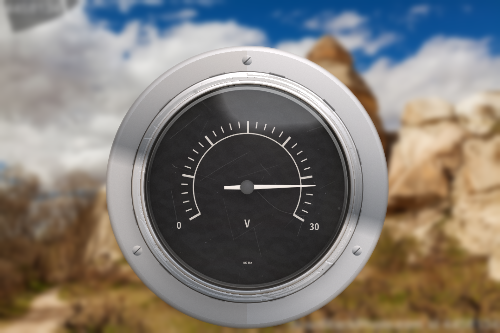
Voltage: V 26
